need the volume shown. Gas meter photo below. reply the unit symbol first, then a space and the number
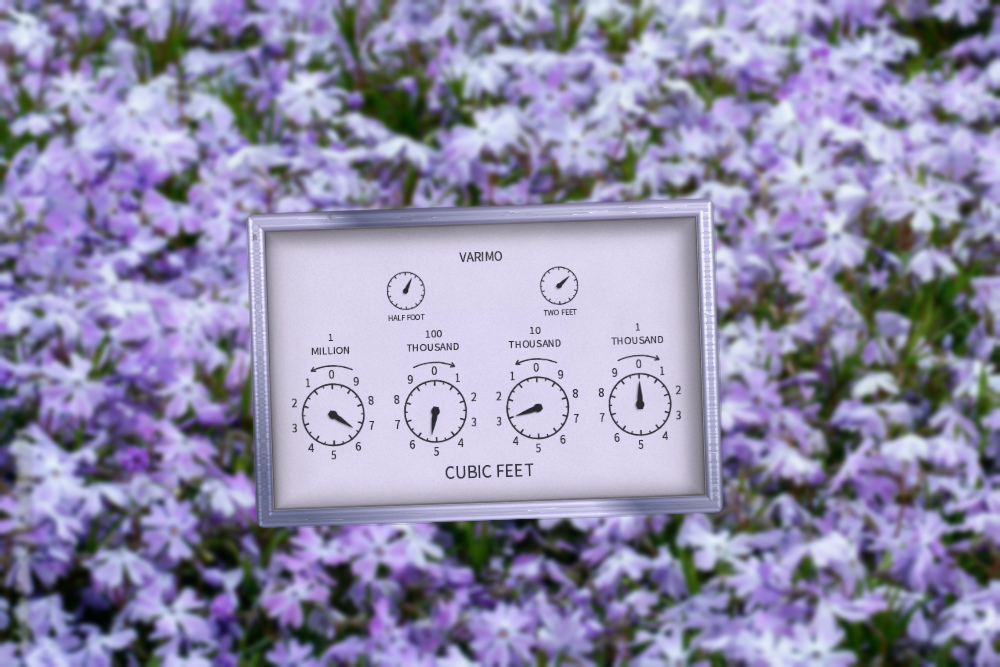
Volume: ft³ 653000
